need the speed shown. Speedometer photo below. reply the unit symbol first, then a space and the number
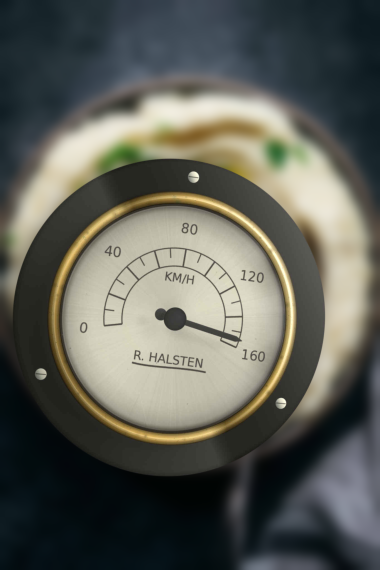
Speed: km/h 155
